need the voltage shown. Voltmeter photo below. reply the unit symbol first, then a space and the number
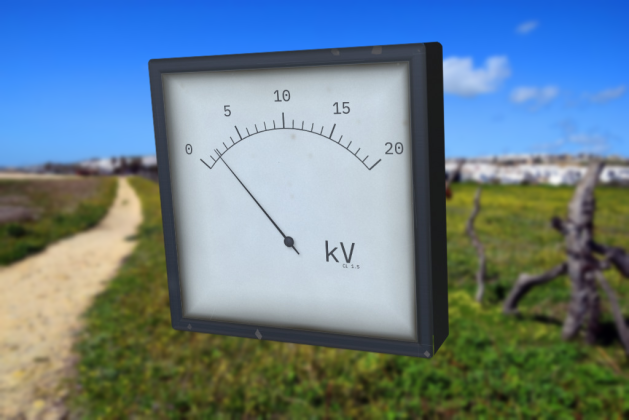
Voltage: kV 2
